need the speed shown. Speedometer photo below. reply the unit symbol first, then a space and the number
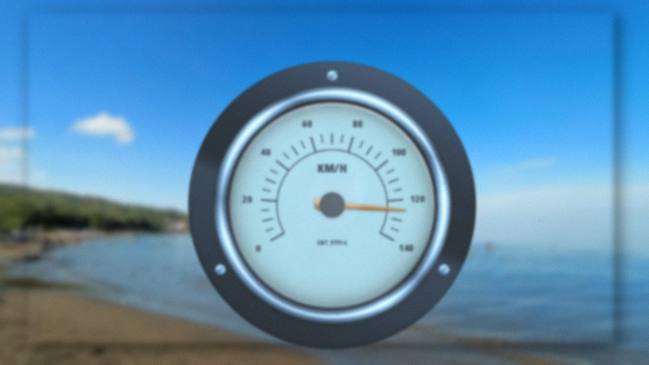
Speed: km/h 125
